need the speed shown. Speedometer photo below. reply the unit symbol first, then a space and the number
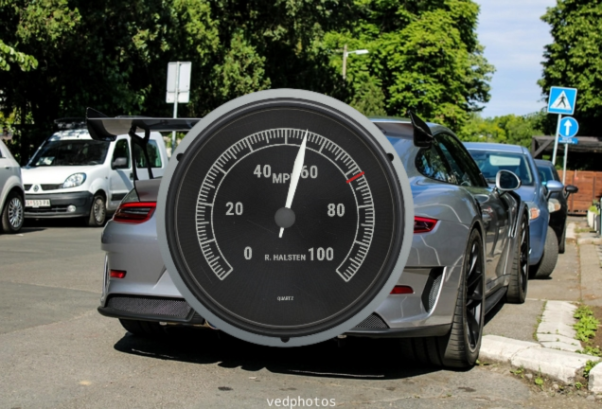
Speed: mph 55
